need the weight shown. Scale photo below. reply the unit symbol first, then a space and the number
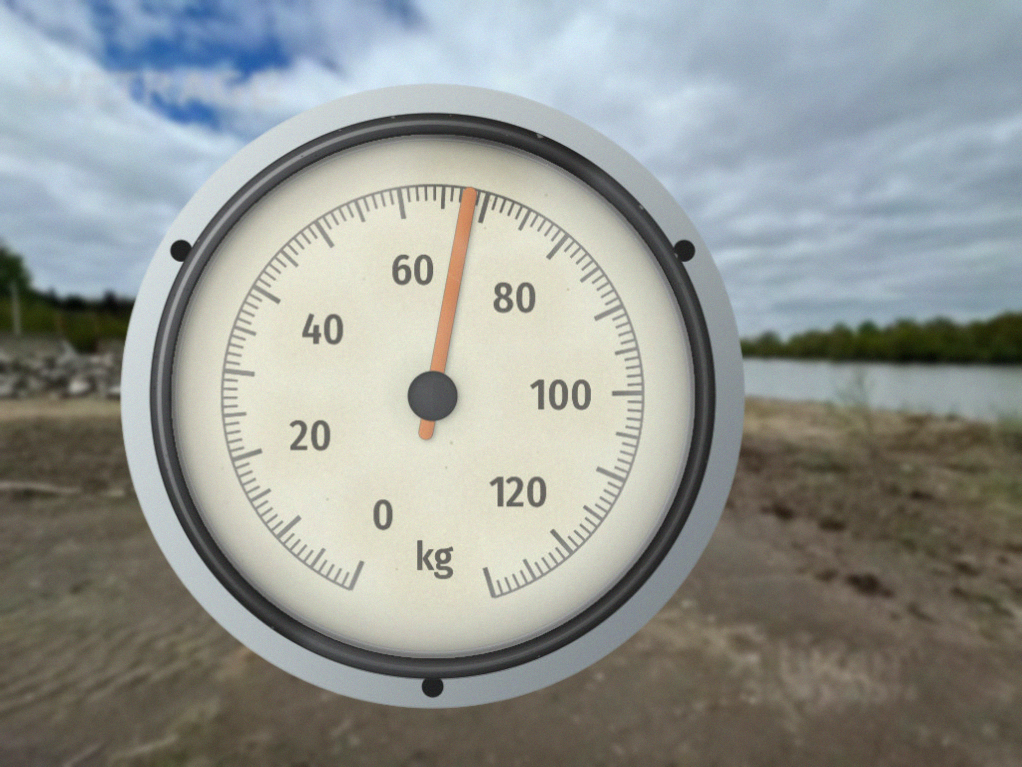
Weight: kg 68
